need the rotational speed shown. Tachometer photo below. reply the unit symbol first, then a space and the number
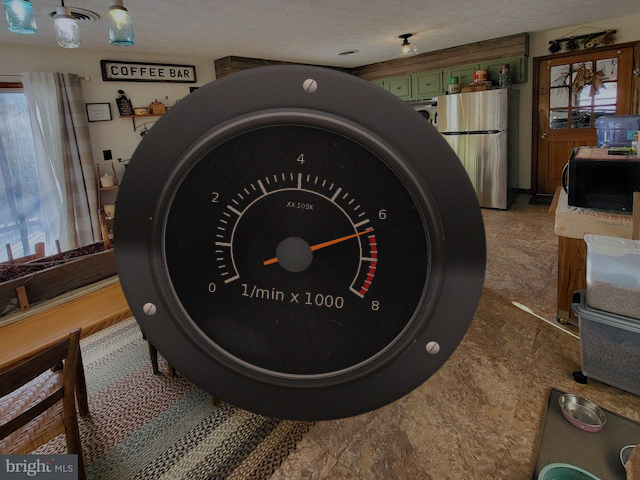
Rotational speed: rpm 6200
